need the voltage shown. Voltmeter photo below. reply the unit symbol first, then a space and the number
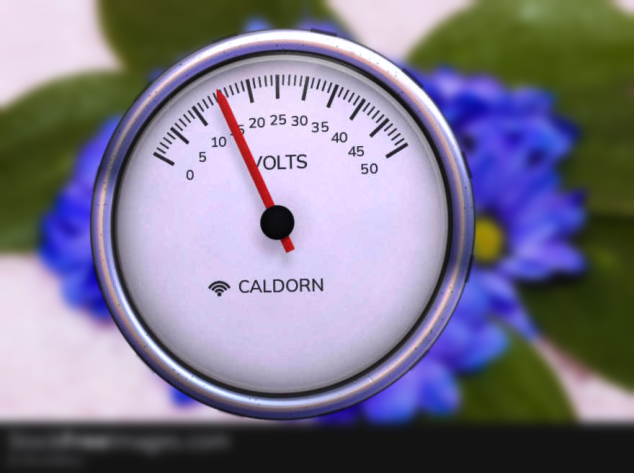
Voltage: V 15
